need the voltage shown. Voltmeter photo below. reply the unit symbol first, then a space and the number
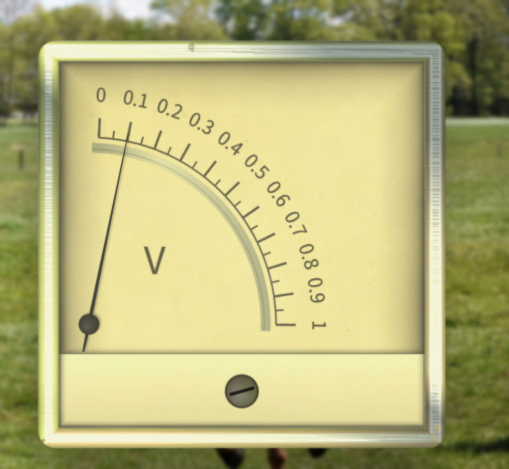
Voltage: V 0.1
